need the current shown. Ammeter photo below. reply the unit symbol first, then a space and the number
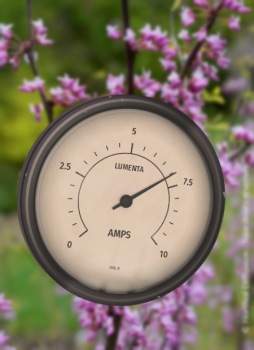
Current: A 7
